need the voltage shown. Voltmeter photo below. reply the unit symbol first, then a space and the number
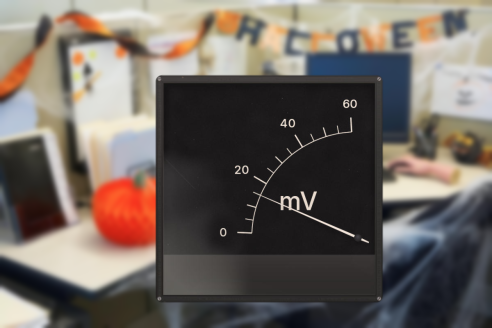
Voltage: mV 15
